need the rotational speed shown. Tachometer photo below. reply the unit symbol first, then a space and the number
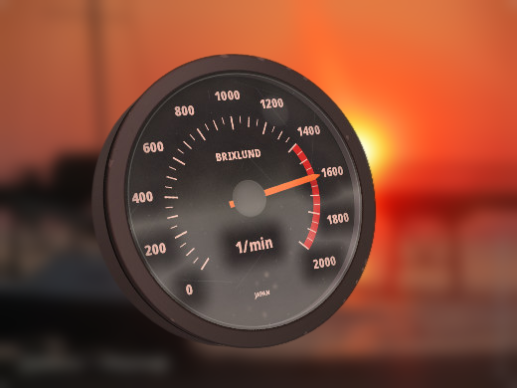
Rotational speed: rpm 1600
